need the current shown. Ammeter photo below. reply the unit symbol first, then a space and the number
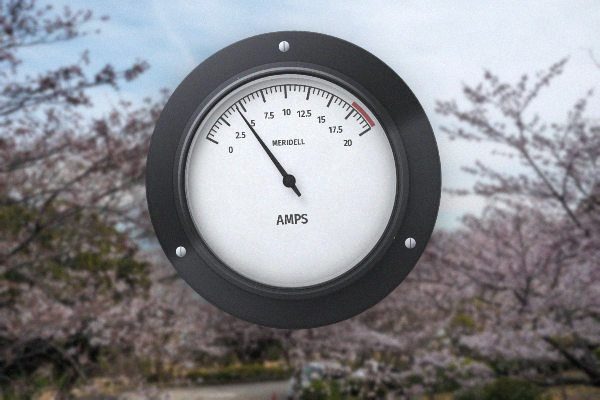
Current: A 4.5
